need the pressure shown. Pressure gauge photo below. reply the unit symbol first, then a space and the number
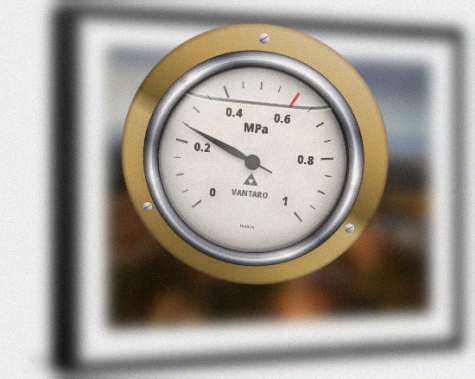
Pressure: MPa 0.25
